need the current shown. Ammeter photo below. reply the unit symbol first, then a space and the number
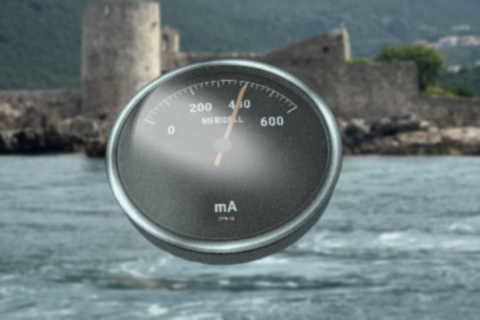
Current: mA 400
